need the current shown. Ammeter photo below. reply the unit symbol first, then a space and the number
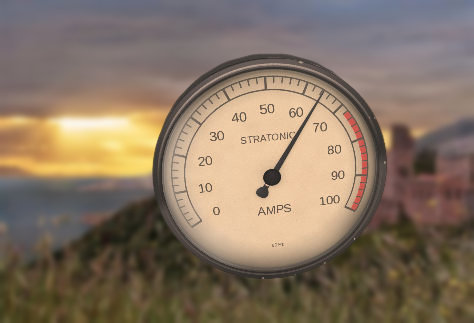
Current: A 64
